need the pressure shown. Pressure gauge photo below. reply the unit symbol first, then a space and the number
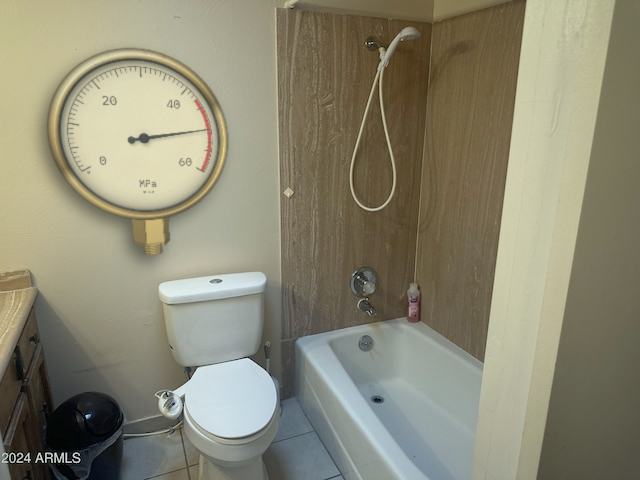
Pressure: MPa 50
